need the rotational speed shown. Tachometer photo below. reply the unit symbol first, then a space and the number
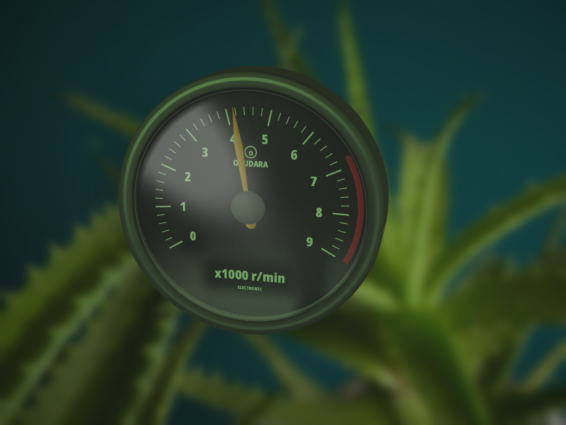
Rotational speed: rpm 4200
